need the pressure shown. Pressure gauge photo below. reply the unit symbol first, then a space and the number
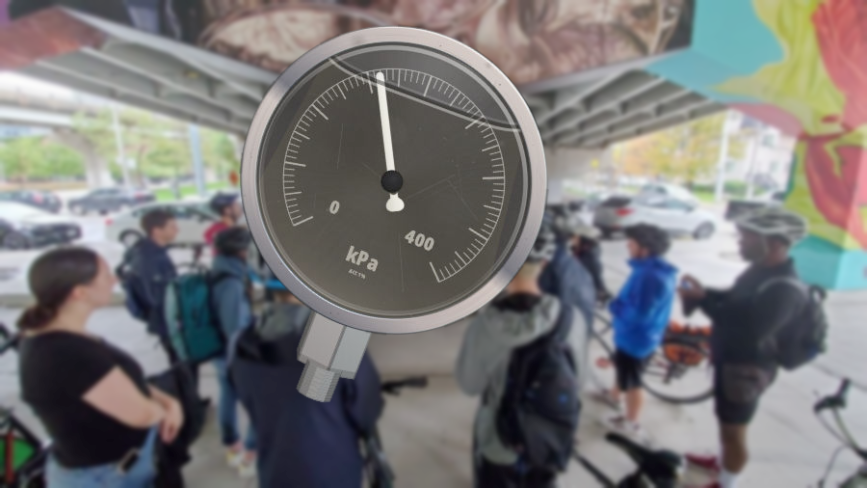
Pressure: kPa 160
